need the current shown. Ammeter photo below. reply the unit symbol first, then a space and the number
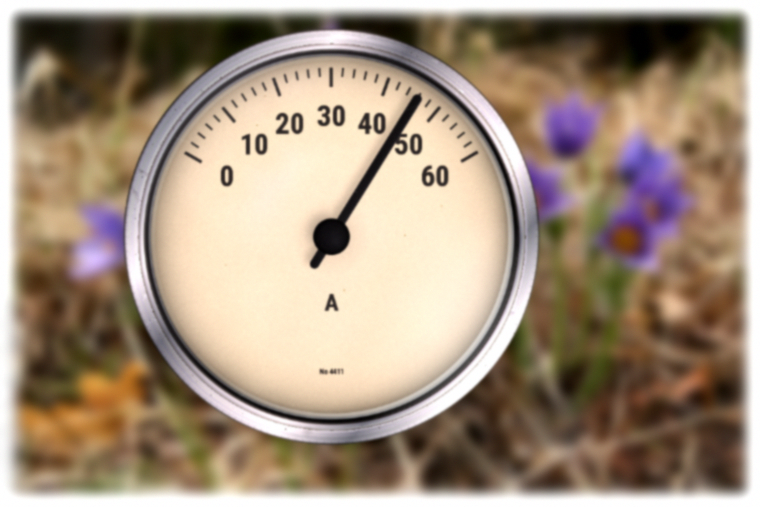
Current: A 46
